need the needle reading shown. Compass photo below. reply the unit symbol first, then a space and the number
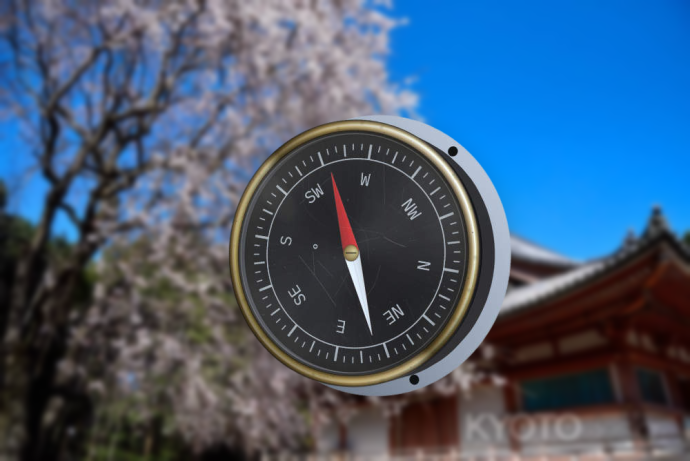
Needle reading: ° 245
